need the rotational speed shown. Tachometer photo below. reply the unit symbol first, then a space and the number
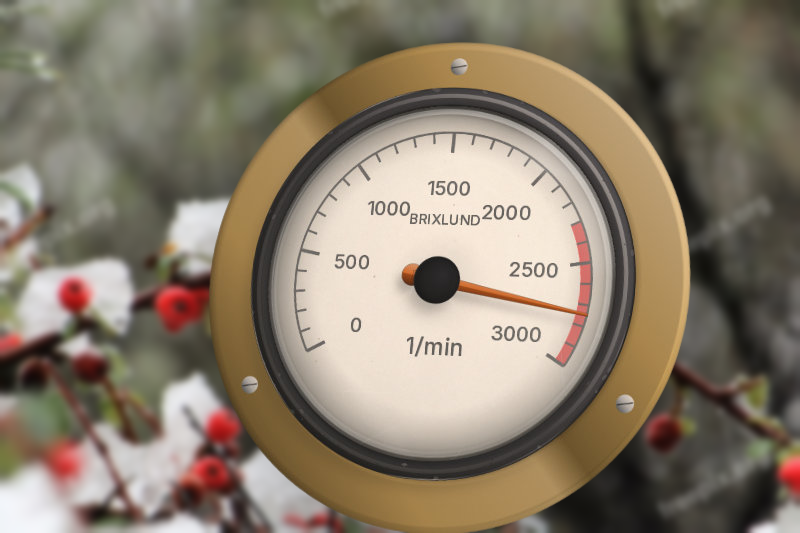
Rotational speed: rpm 2750
